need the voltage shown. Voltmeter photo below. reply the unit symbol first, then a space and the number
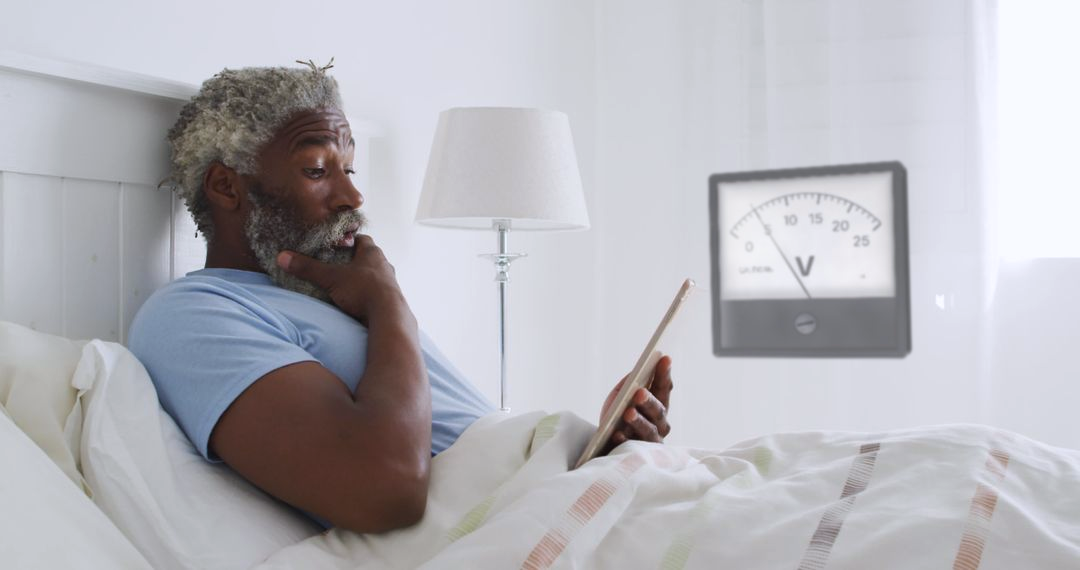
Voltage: V 5
